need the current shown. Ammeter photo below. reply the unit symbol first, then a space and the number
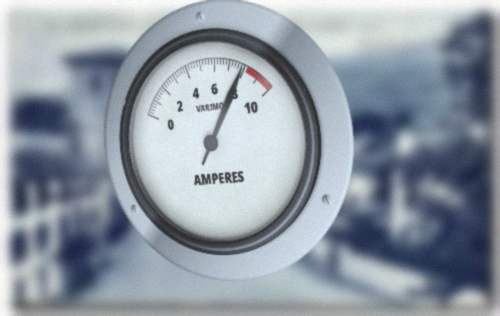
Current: A 8
